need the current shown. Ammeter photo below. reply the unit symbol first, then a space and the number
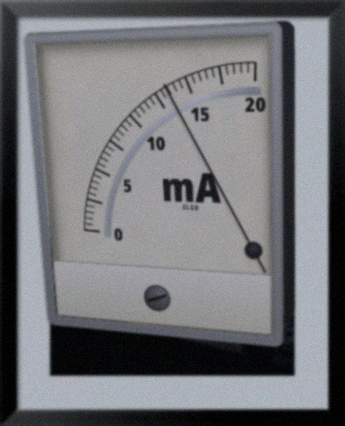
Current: mA 13.5
